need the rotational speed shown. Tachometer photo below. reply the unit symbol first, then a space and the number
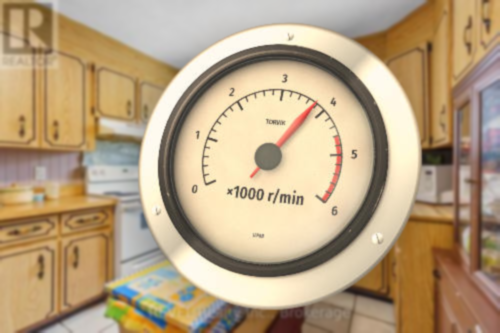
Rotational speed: rpm 3800
